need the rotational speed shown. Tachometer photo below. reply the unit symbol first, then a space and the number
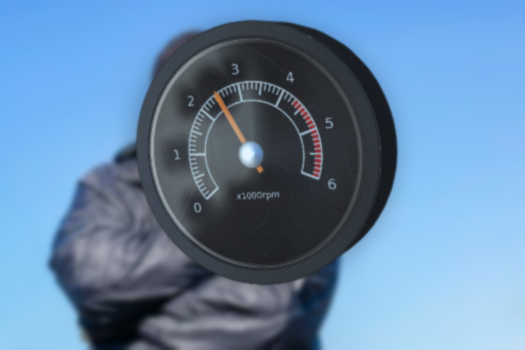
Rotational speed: rpm 2500
